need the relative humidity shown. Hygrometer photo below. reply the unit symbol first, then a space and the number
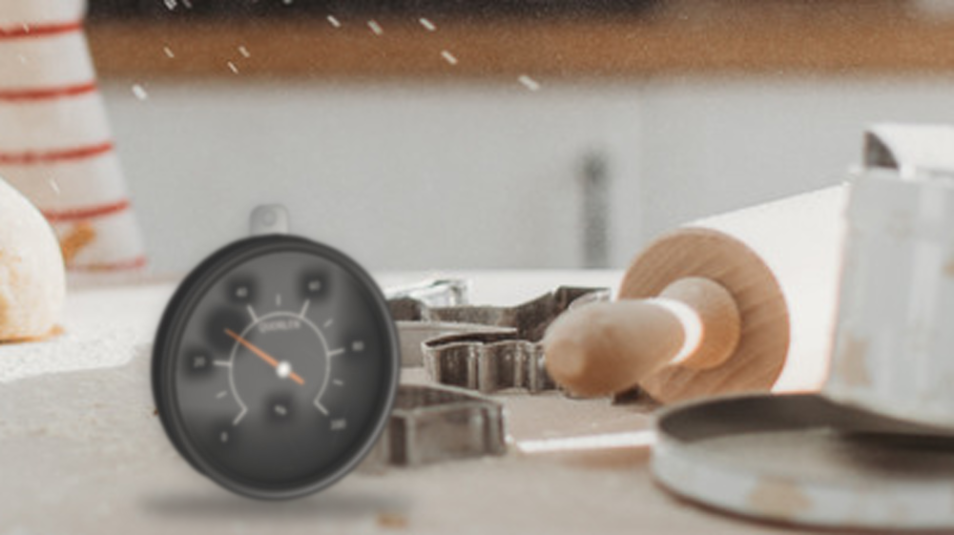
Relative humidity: % 30
